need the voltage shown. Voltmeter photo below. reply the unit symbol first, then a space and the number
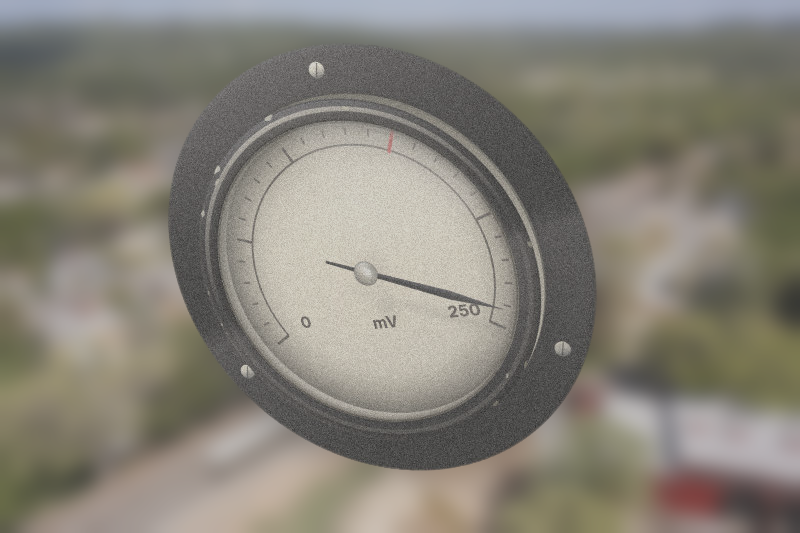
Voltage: mV 240
